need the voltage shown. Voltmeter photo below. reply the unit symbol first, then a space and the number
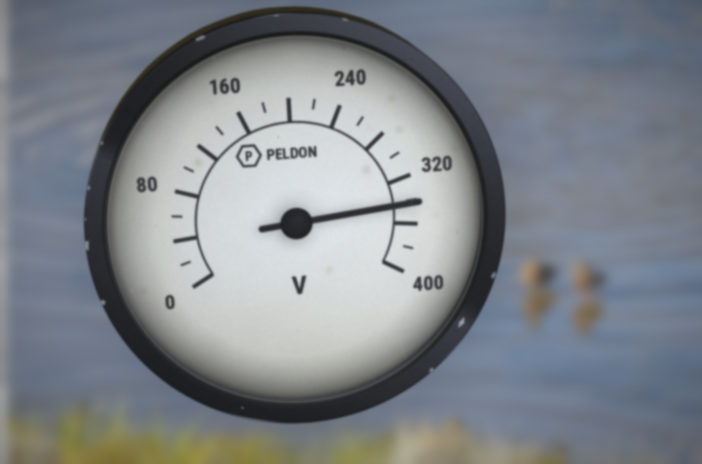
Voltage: V 340
